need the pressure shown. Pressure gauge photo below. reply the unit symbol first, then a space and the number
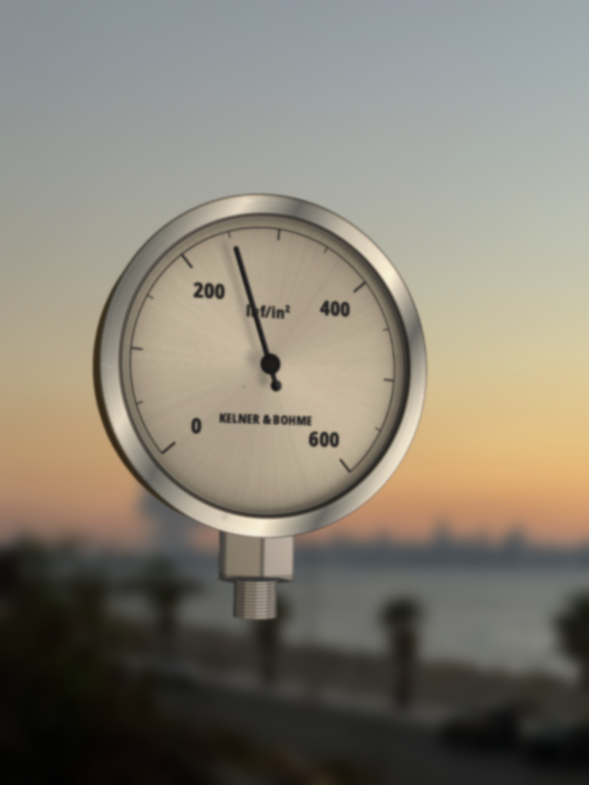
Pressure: psi 250
